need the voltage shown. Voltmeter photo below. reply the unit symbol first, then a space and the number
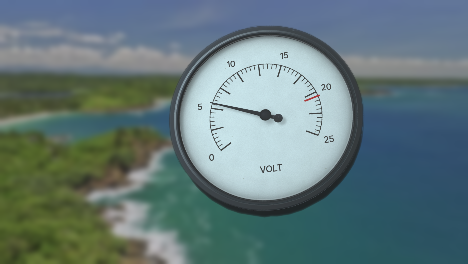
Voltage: V 5.5
